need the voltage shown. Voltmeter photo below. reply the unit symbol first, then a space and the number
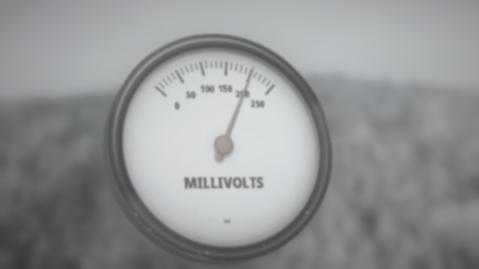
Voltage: mV 200
